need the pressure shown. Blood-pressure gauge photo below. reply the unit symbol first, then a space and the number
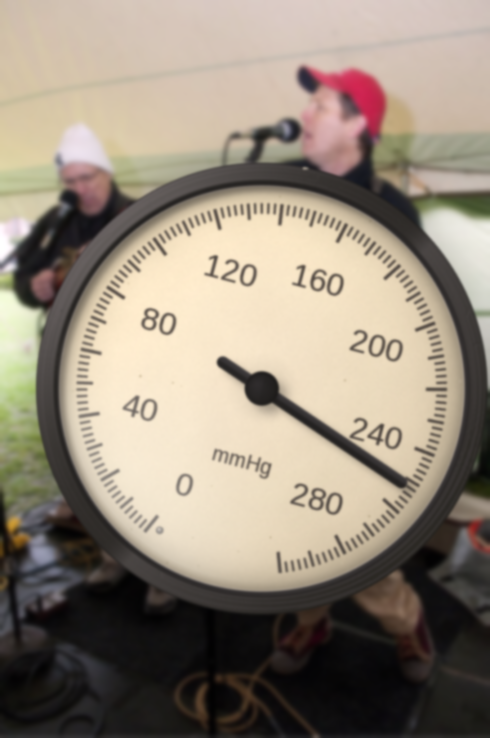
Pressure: mmHg 252
